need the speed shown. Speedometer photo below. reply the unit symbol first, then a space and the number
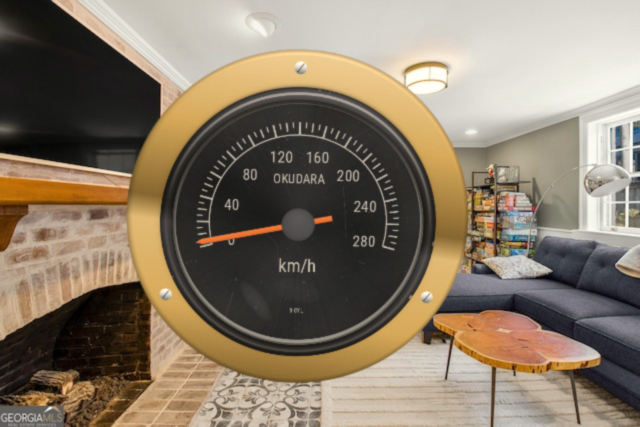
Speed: km/h 5
